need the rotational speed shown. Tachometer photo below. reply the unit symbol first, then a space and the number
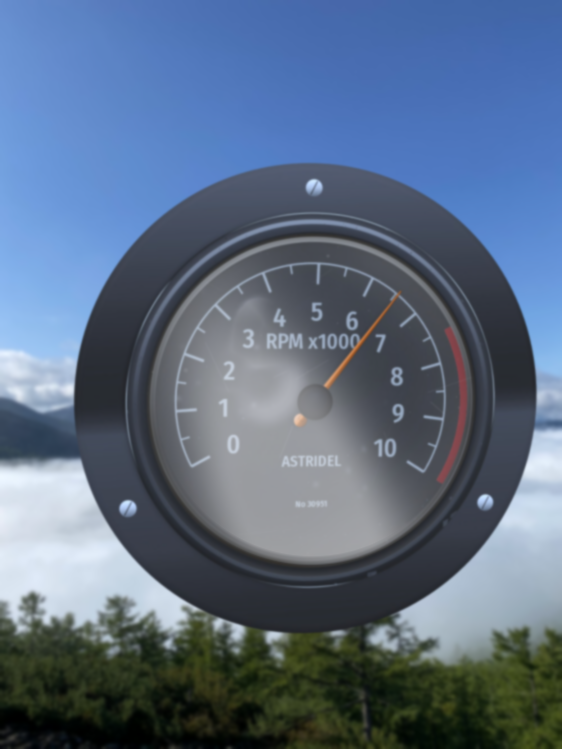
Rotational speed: rpm 6500
